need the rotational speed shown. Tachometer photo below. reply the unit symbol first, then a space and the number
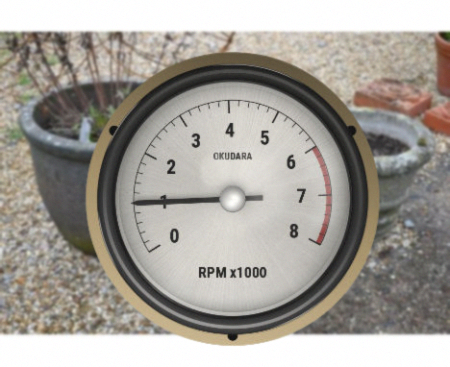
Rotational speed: rpm 1000
